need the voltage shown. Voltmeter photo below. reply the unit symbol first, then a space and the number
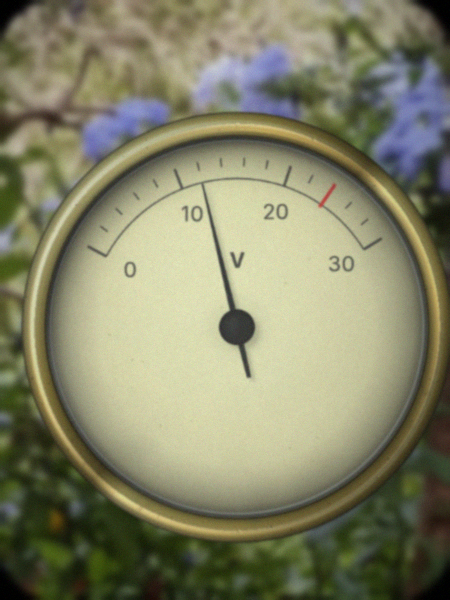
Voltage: V 12
